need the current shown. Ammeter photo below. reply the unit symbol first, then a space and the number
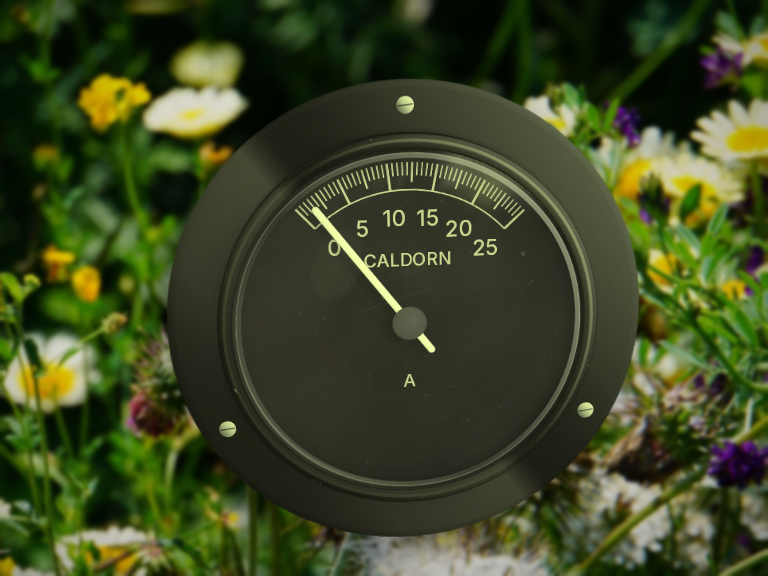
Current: A 1.5
